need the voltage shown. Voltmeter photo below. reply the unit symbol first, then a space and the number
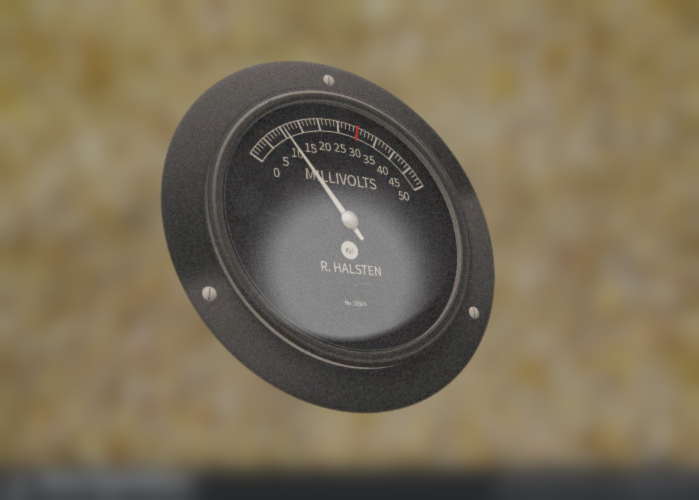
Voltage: mV 10
